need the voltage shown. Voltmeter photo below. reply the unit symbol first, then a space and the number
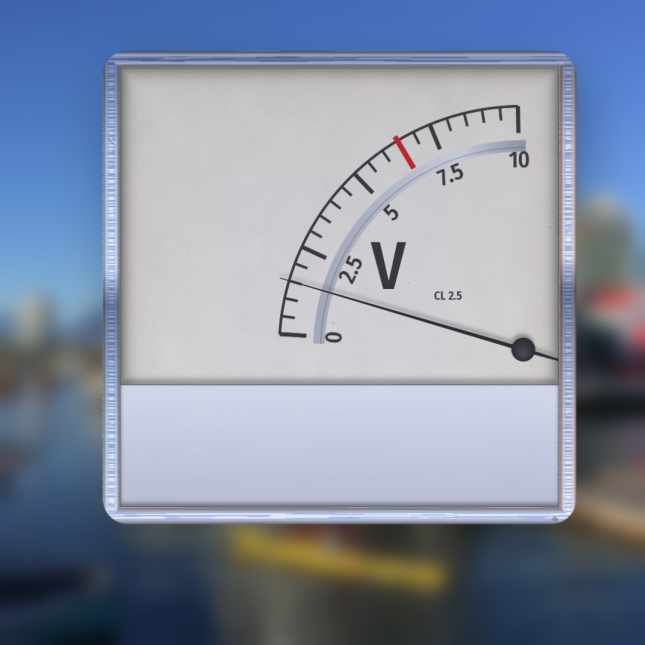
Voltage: V 1.5
